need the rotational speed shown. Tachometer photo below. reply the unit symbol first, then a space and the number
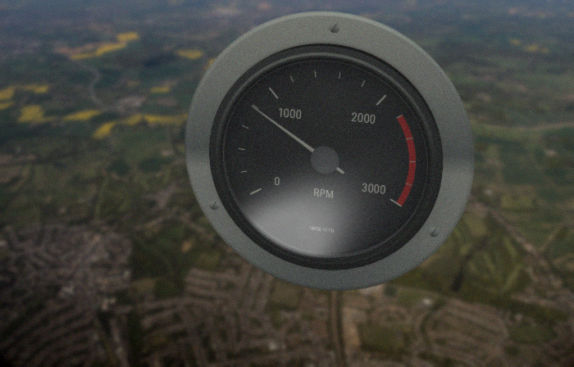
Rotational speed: rpm 800
